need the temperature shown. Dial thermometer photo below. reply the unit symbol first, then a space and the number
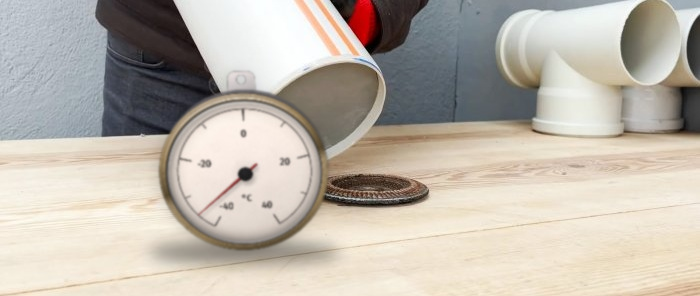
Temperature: °C -35
